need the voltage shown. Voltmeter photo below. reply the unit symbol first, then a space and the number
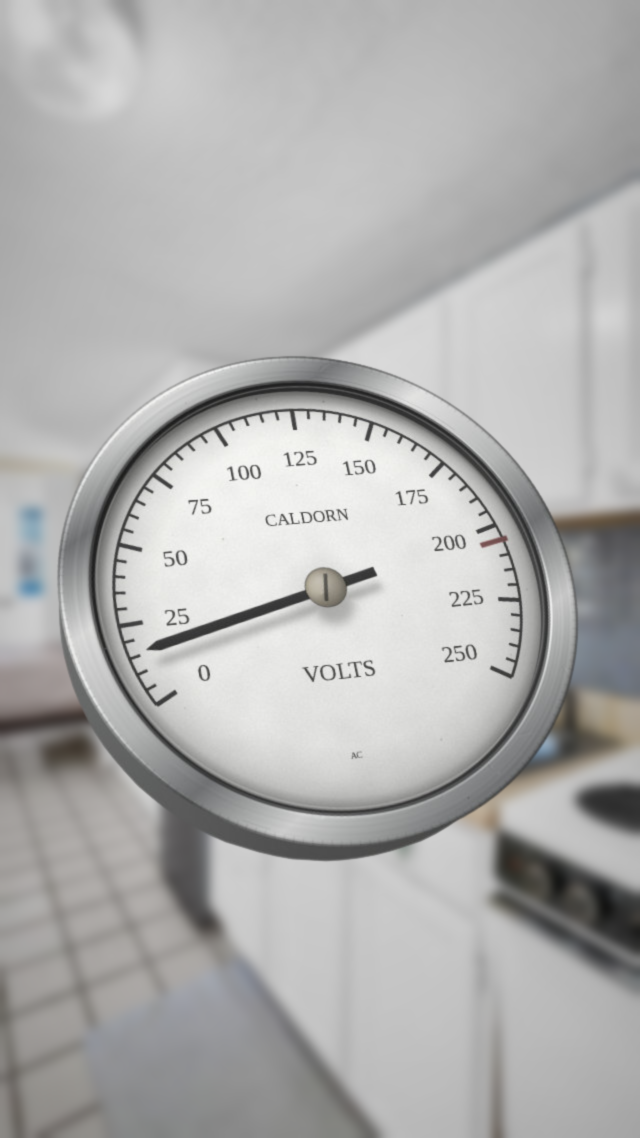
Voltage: V 15
